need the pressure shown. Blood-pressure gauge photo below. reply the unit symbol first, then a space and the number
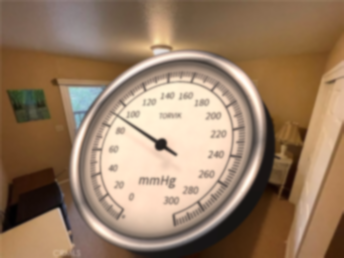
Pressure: mmHg 90
